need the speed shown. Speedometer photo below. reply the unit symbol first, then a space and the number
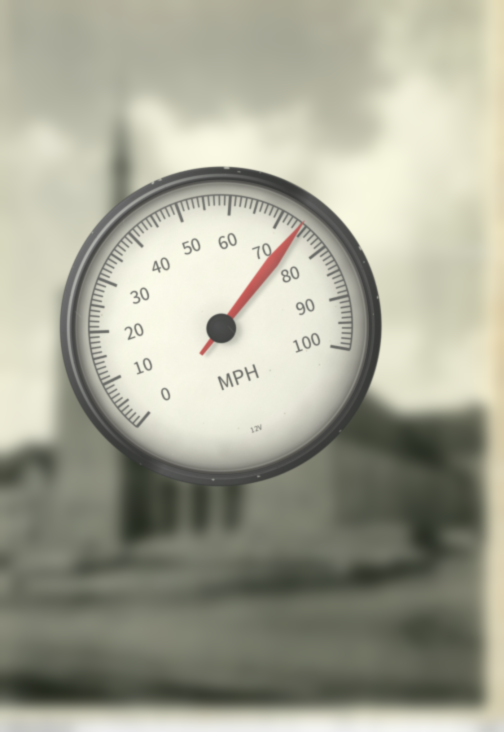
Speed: mph 74
